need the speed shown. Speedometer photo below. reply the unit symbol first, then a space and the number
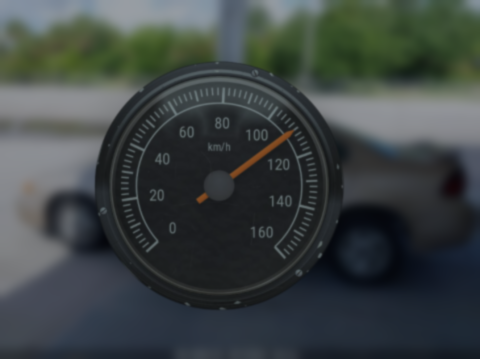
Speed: km/h 110
